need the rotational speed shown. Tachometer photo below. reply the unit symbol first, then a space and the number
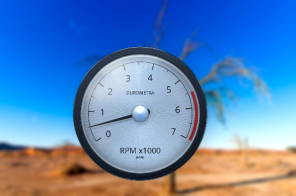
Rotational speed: rpm 500
